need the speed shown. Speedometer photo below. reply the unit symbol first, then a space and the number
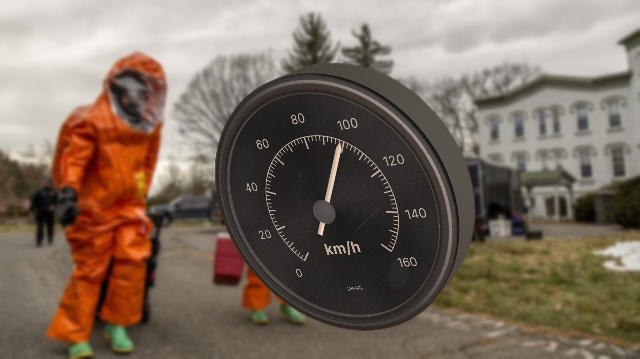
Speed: km/h 100
